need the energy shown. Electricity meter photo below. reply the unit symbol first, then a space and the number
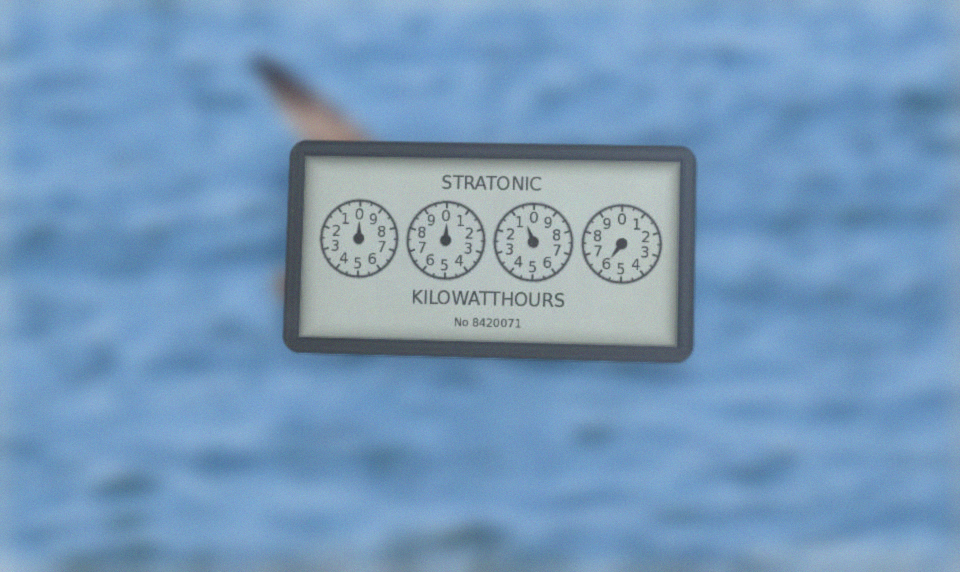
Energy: kWh 6
